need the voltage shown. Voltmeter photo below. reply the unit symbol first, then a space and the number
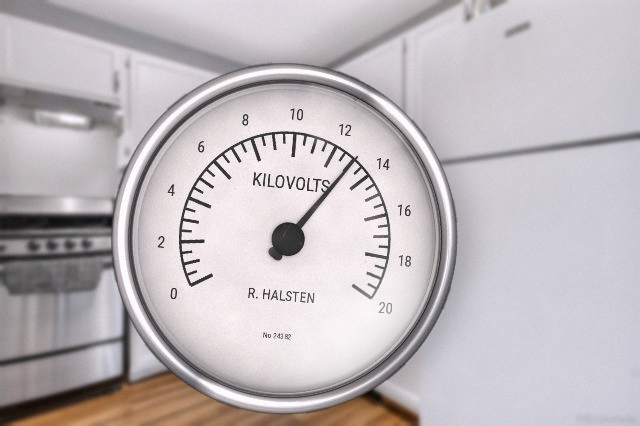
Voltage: kV 13
